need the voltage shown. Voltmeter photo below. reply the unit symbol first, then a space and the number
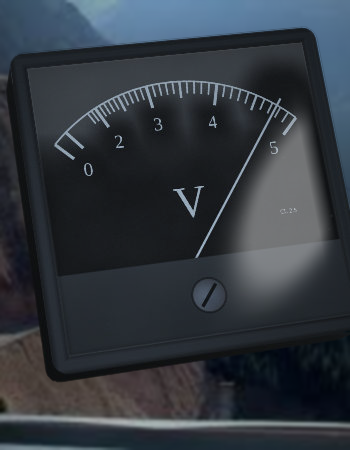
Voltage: V 4.75
